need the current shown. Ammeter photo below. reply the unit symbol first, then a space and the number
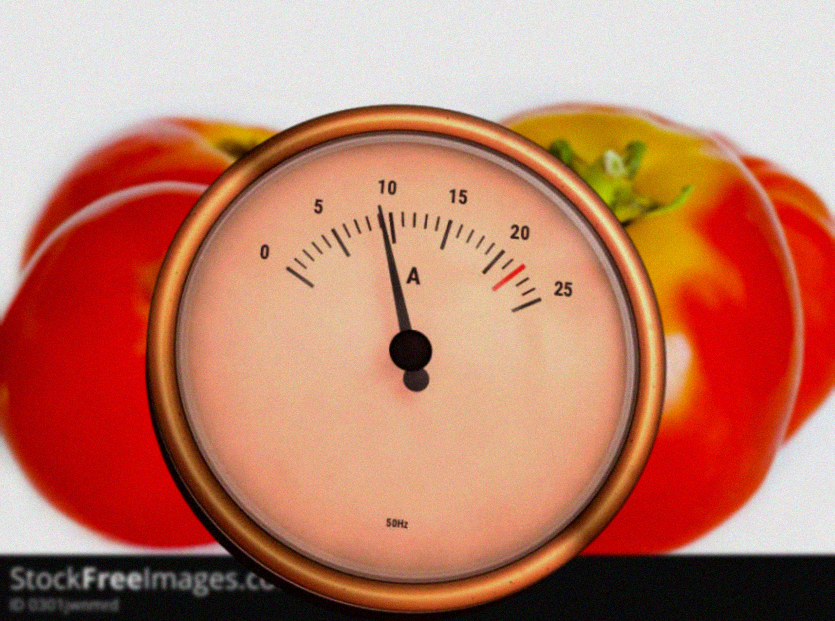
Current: A 9
